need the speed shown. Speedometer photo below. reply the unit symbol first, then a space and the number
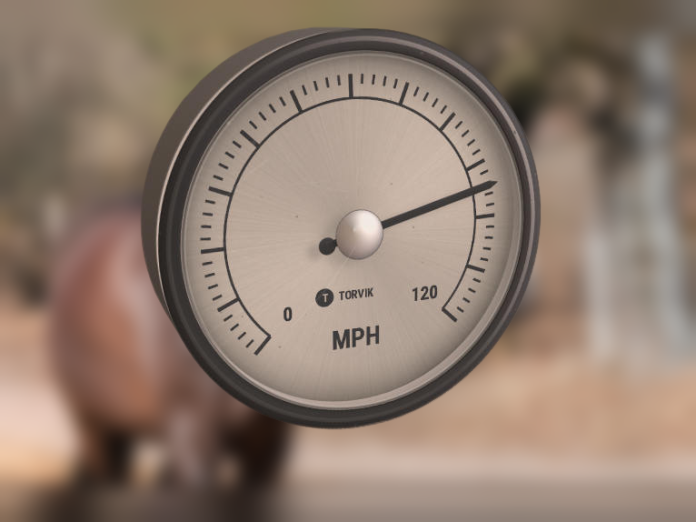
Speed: mph 94
